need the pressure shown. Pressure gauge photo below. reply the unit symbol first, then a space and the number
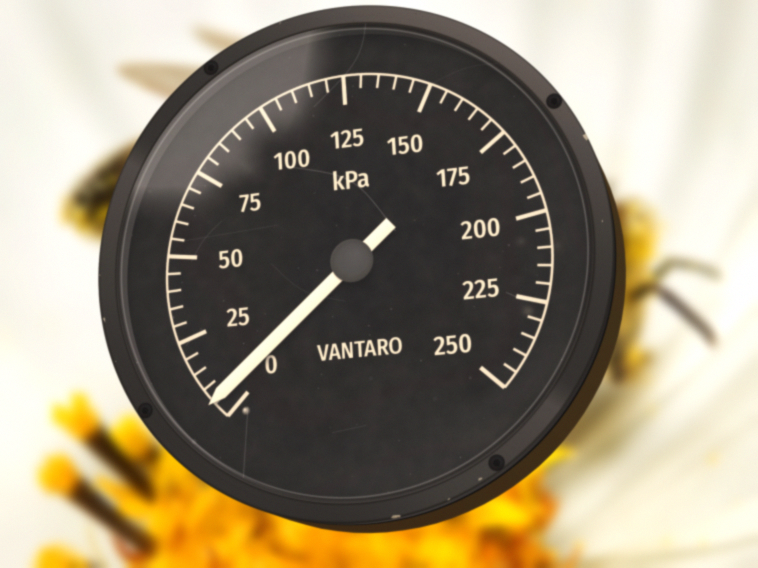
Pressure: kPa 5
